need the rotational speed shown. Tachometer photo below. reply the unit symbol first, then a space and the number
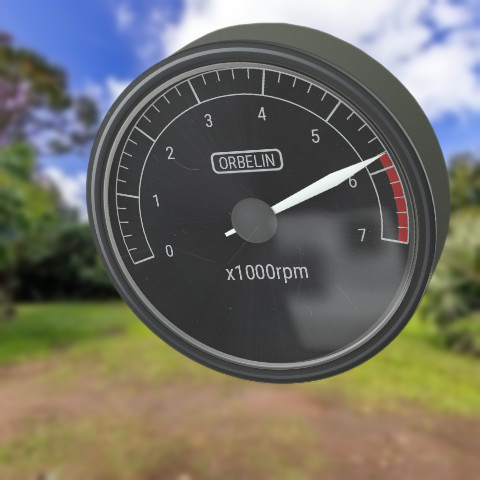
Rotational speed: rpm 5800
